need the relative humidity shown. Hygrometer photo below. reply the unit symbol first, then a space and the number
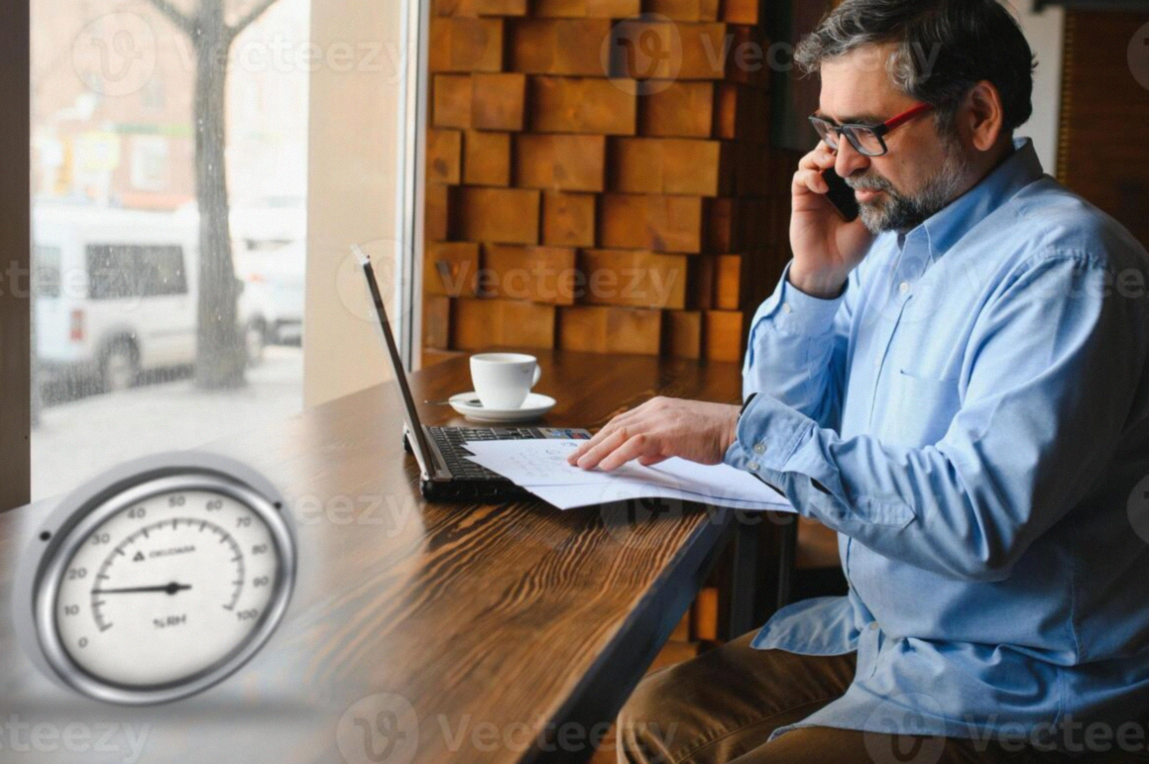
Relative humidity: % 15
